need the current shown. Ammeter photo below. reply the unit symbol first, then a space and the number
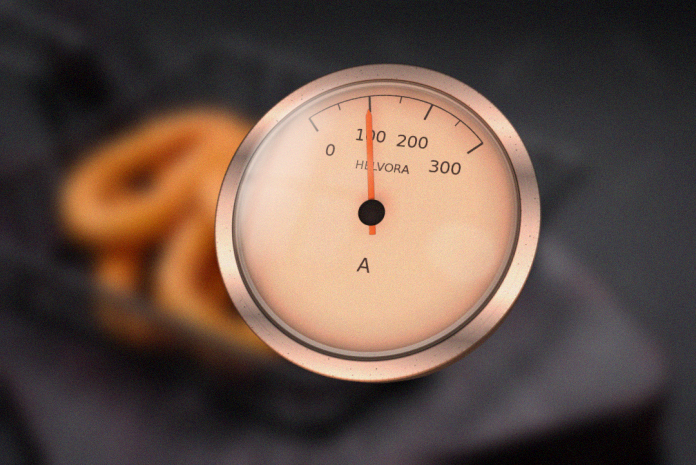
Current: A 100
